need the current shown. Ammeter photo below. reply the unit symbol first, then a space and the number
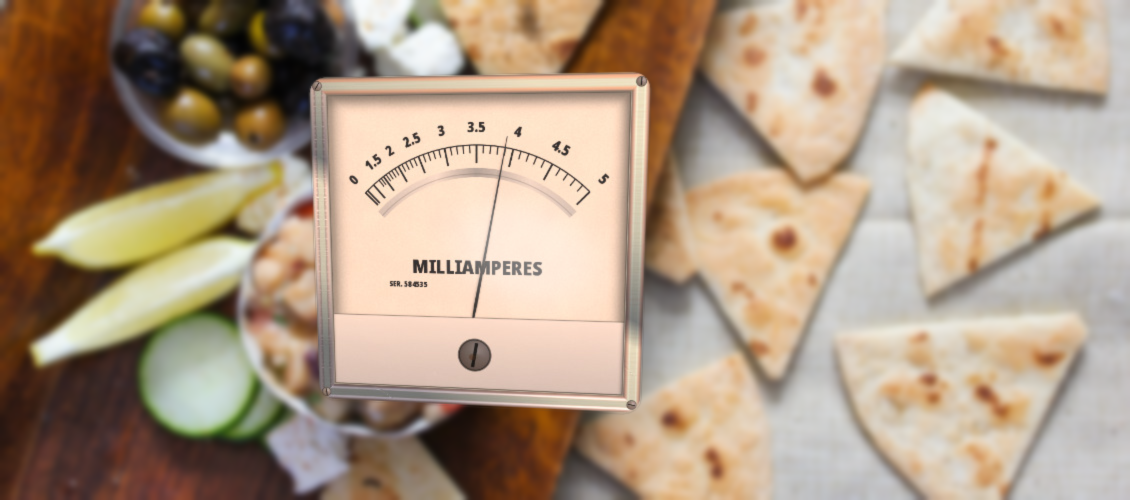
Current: mA 3.9
